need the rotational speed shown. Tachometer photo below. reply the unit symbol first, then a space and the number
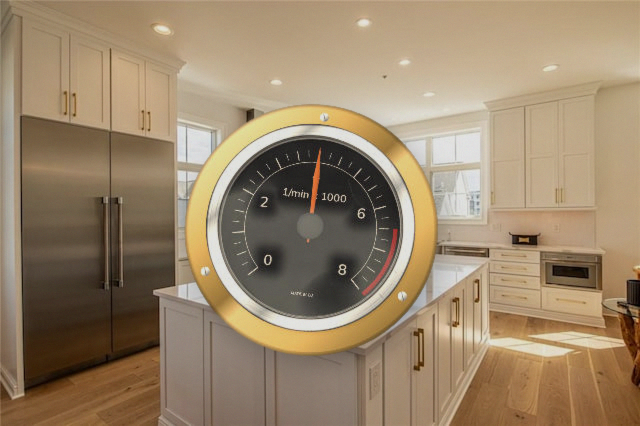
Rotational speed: rpm 4000
